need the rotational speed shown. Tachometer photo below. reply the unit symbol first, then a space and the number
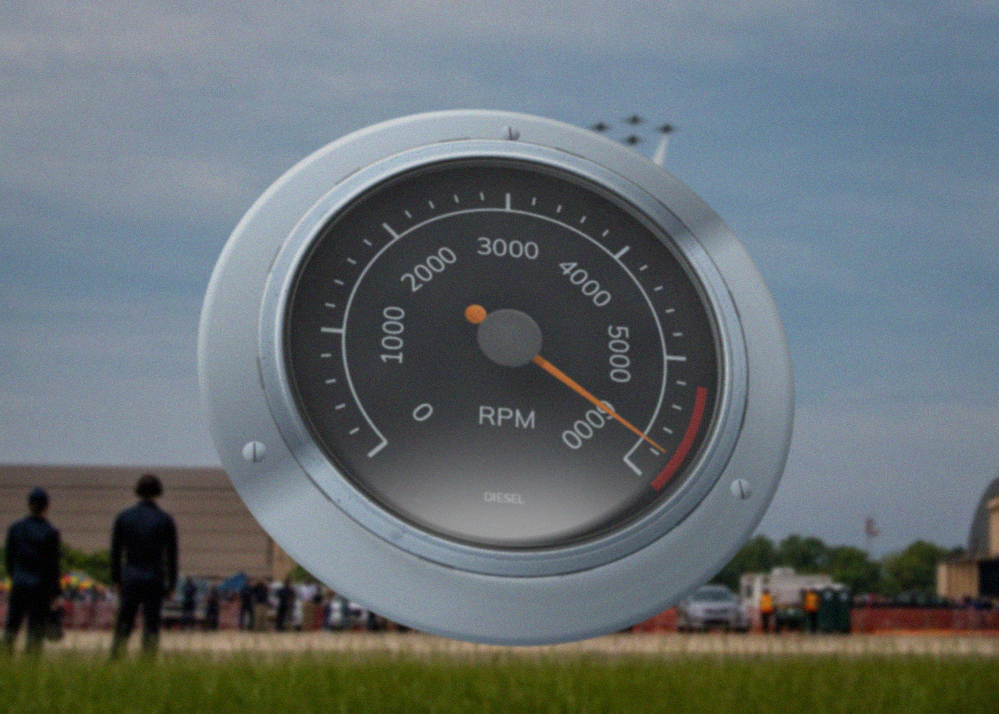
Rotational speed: rpm 5800
